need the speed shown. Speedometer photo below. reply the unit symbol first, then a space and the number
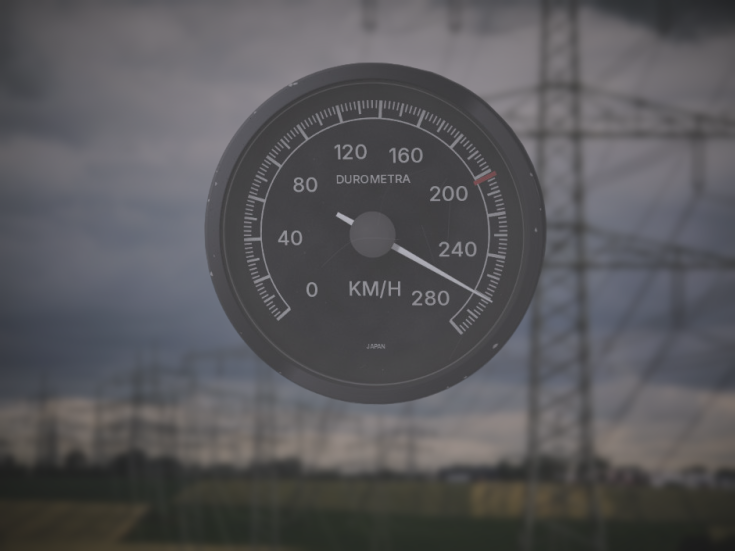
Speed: km/h 260
